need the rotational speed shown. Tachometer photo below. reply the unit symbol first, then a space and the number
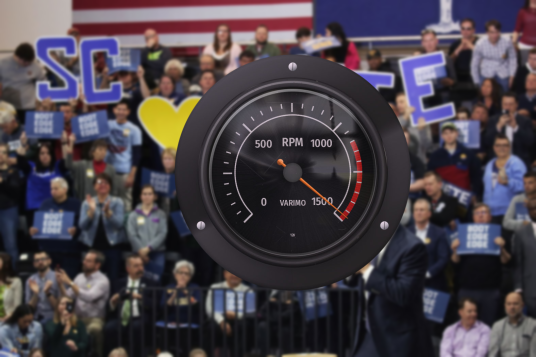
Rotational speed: rpm 1475
